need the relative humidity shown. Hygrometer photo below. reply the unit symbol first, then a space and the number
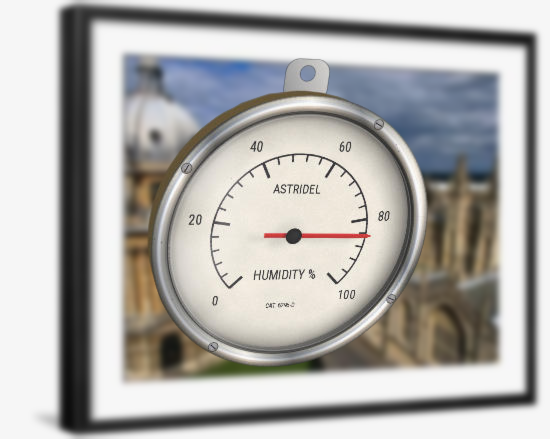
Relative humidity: % 84
